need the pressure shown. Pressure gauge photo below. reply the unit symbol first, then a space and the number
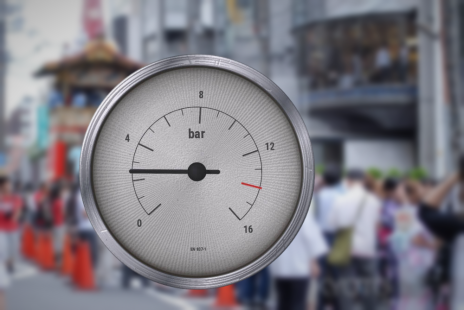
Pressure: bar 2.5
